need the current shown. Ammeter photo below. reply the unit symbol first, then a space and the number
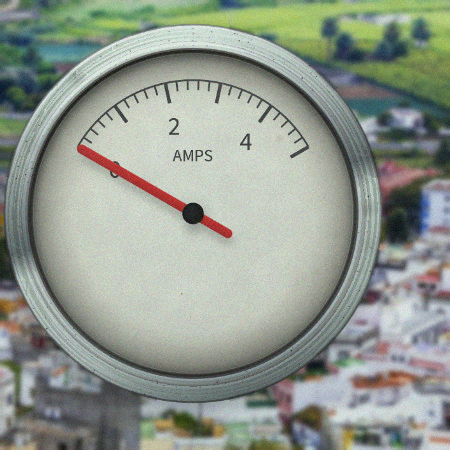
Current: A 0
